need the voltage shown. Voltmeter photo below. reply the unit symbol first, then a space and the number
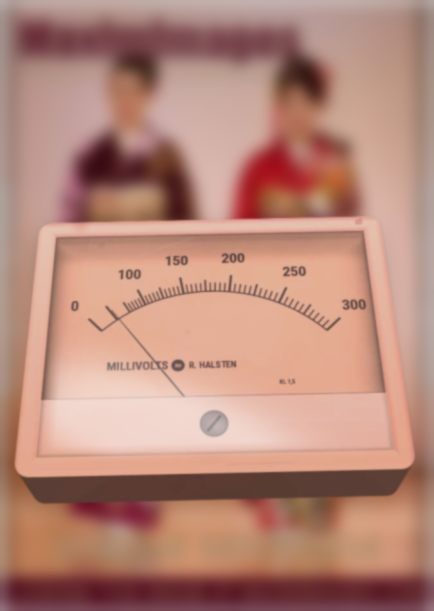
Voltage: mV 50
